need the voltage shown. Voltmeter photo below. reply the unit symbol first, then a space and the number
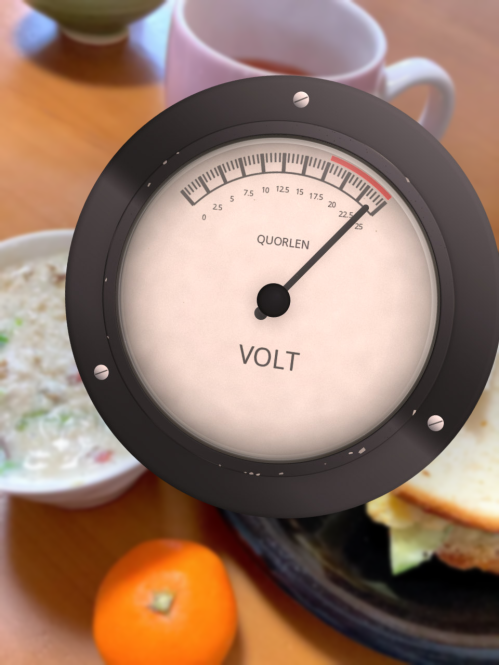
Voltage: V 24
